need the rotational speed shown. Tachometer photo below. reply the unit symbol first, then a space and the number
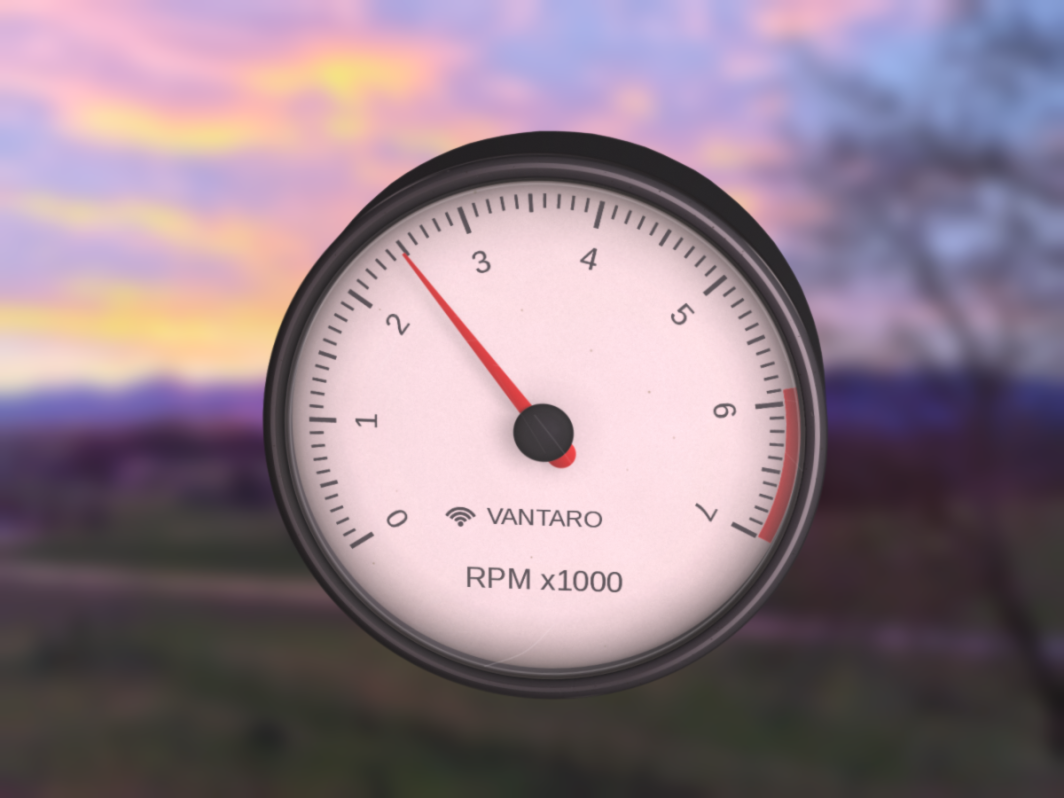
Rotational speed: rpm 2500
